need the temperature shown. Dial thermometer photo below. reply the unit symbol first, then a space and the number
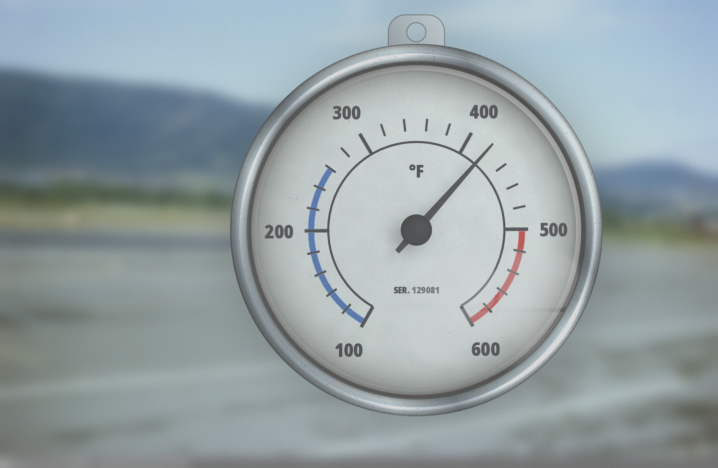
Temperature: °F 420
